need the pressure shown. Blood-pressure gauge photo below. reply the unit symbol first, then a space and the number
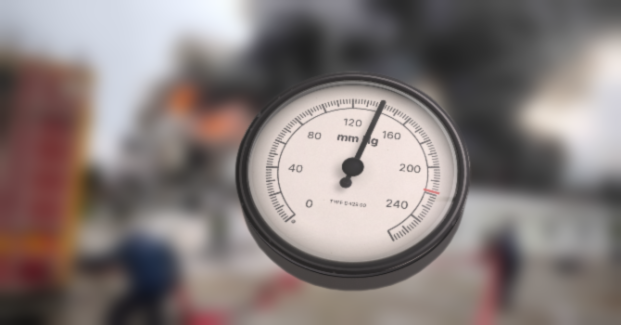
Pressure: mmHg 140
